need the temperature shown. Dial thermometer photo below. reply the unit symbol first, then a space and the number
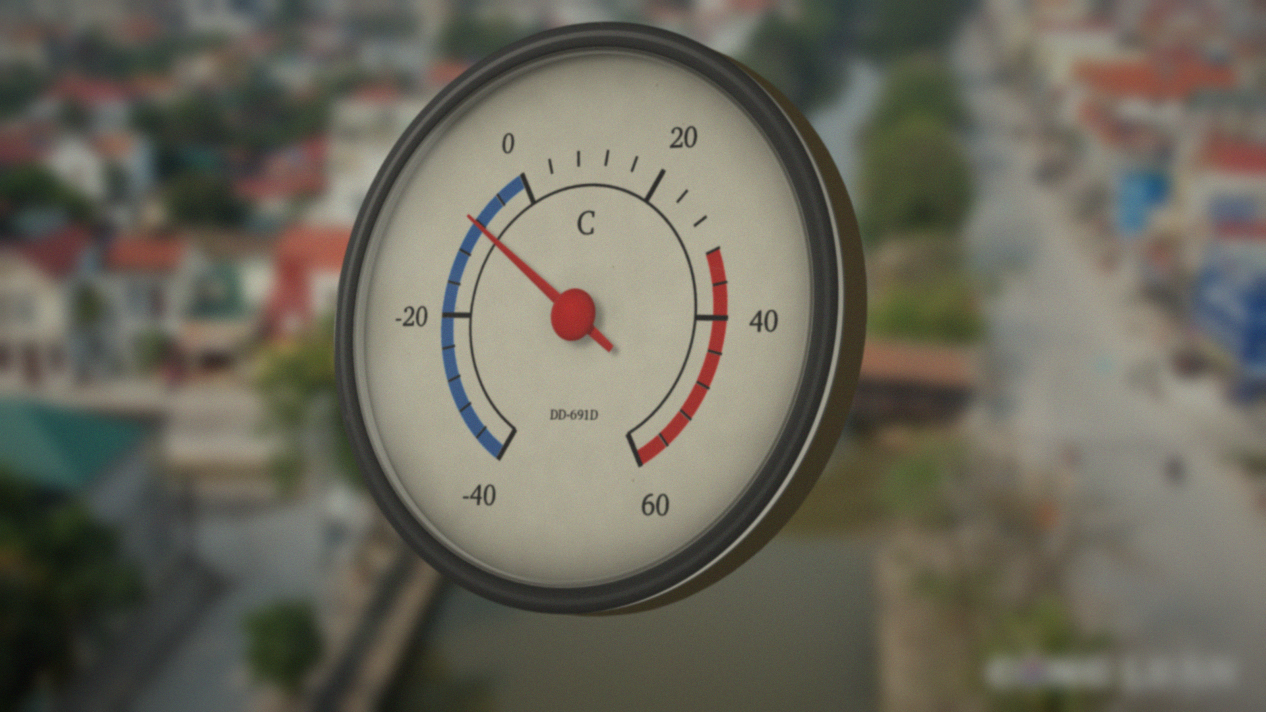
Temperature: °C -8
